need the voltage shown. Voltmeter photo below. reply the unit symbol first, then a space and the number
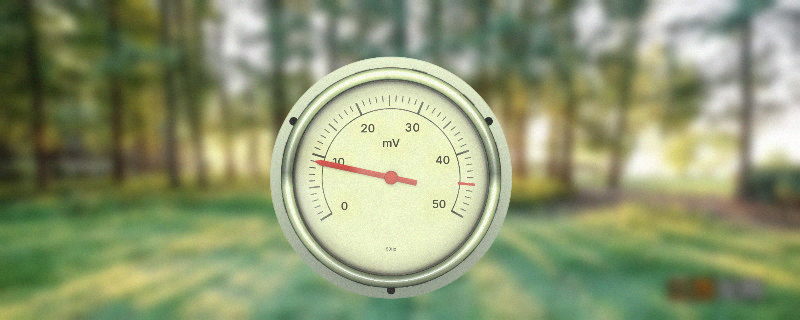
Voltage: mV 9
